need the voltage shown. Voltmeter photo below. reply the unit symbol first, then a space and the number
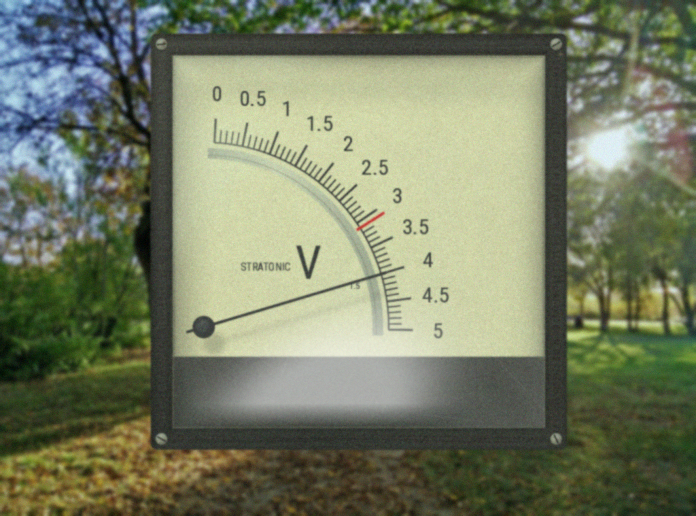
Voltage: V 4
